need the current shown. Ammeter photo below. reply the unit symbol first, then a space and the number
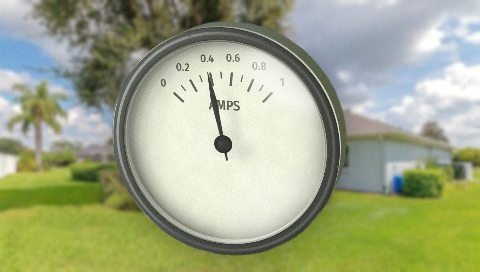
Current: A 0.4
